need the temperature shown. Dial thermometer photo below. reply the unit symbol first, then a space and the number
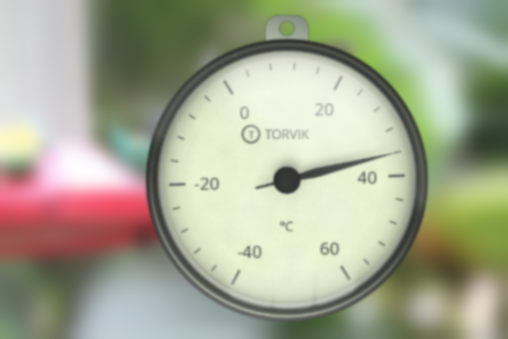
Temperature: °C 36
